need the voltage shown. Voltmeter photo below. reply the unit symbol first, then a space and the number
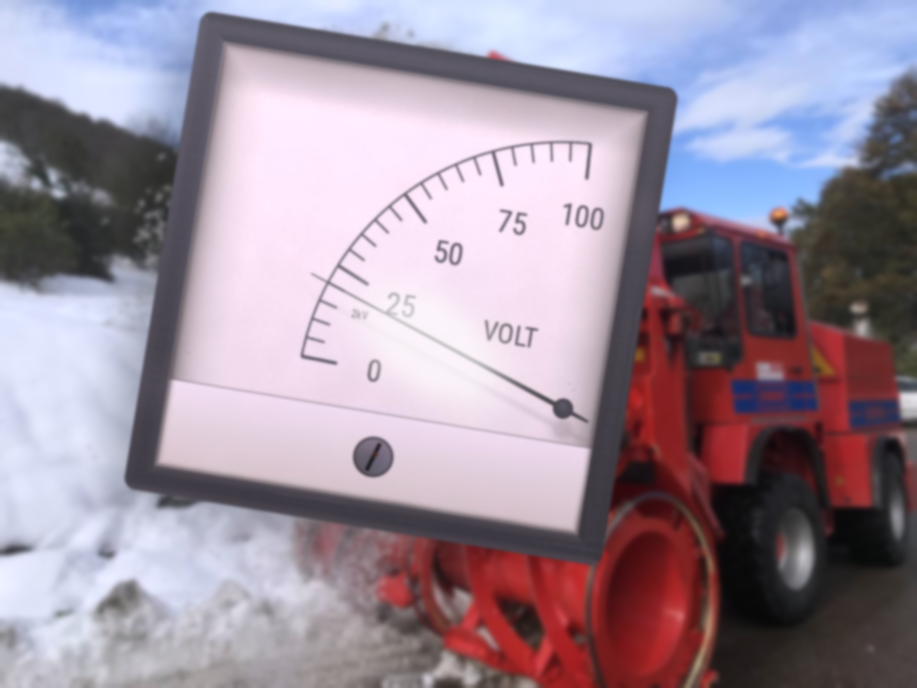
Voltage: V 20
